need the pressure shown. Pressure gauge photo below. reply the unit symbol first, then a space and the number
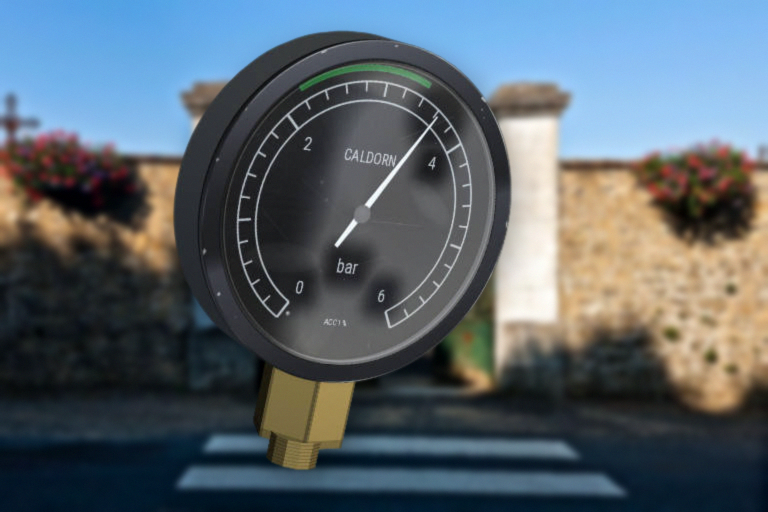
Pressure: bar 3.6
